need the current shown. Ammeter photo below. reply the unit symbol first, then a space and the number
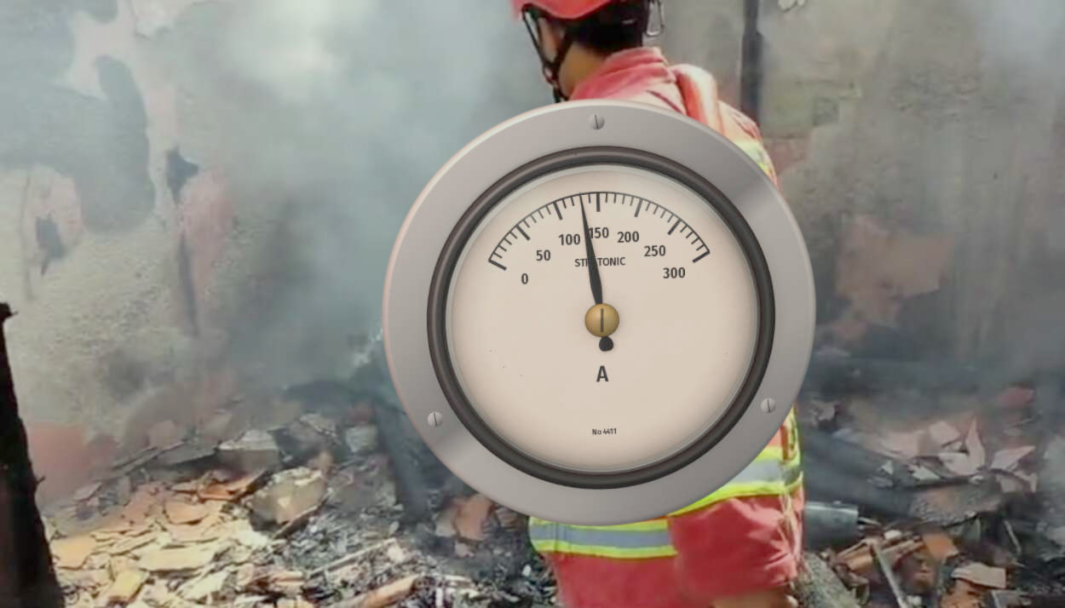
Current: A 130
